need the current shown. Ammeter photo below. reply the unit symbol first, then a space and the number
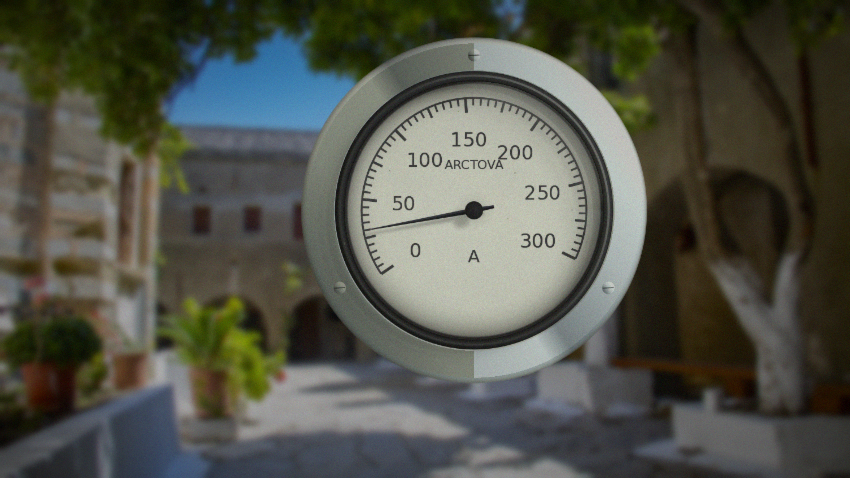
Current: A 30
